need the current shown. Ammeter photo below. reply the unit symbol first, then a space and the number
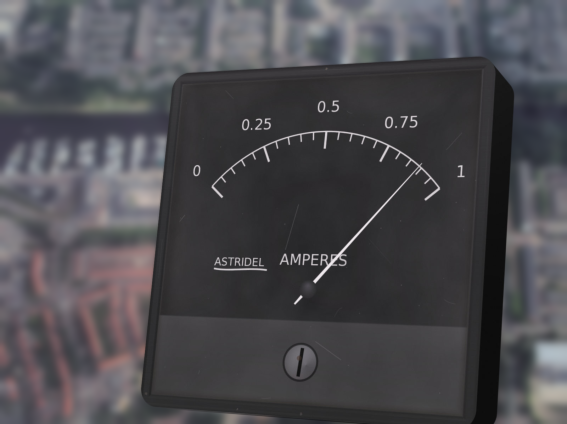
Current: A 0.9
